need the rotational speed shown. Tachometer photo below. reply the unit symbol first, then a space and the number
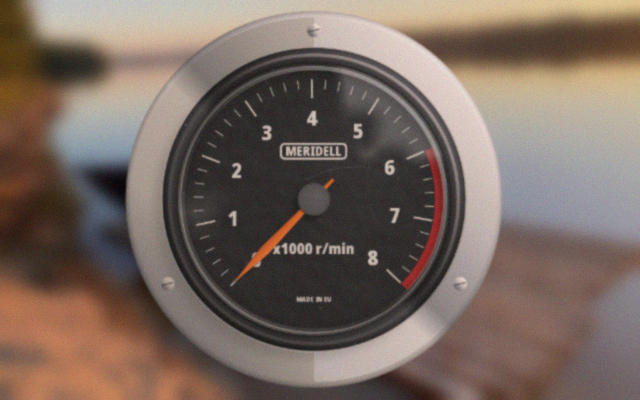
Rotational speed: rpm 0
